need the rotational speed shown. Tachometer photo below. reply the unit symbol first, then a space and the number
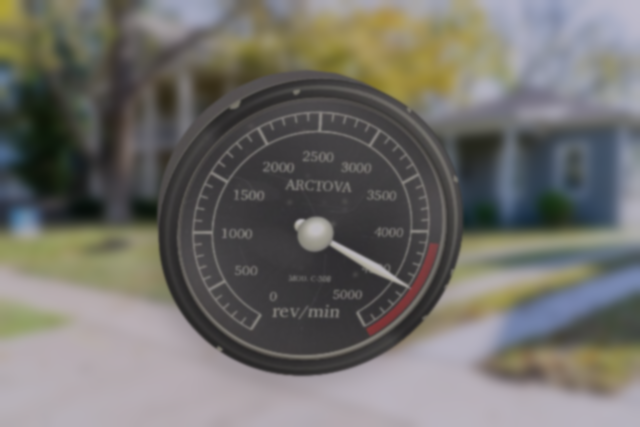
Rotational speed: rpm 4500
